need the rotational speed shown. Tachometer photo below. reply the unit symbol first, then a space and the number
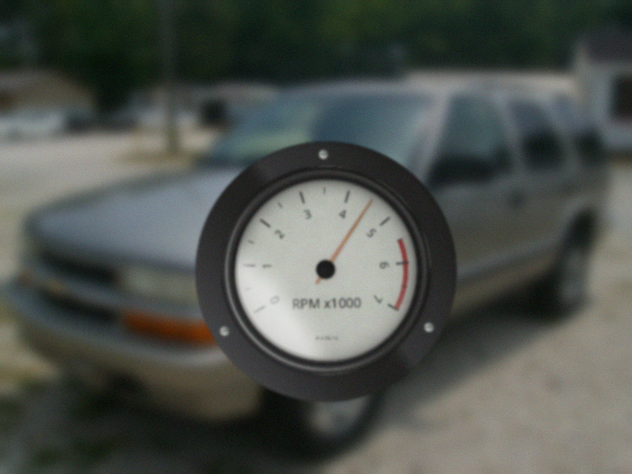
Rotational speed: rpm 4500
